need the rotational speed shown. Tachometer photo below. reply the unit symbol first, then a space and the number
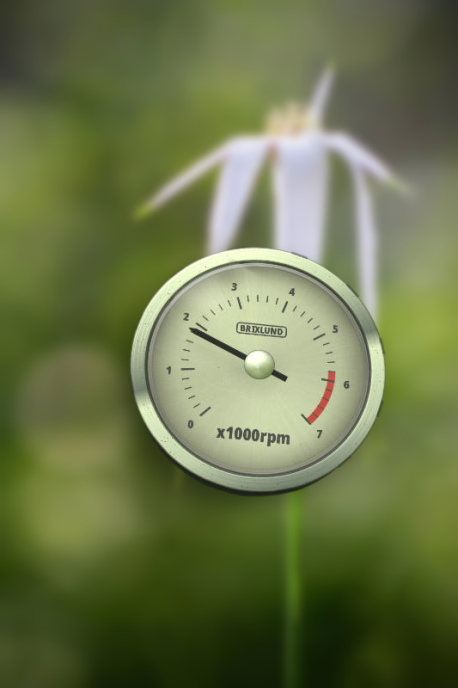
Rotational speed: rpm 1800
